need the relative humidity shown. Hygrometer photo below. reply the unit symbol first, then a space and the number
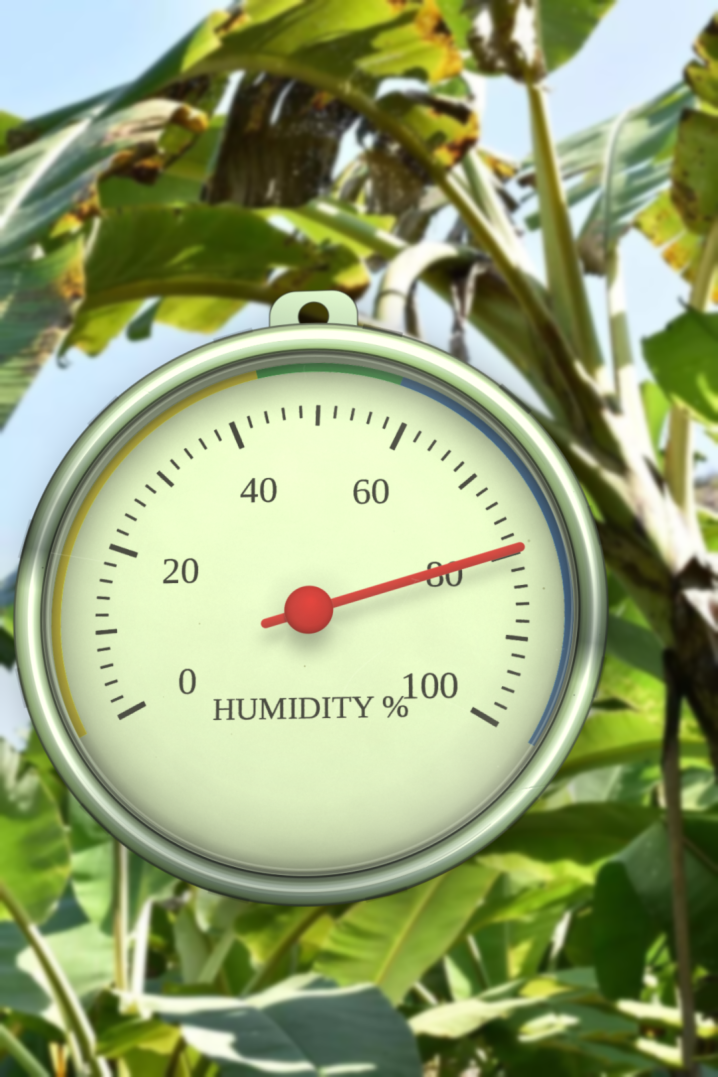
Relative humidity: % 80
